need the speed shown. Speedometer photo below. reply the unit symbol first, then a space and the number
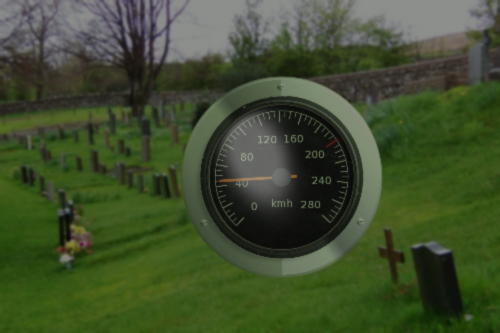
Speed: km/h 45
